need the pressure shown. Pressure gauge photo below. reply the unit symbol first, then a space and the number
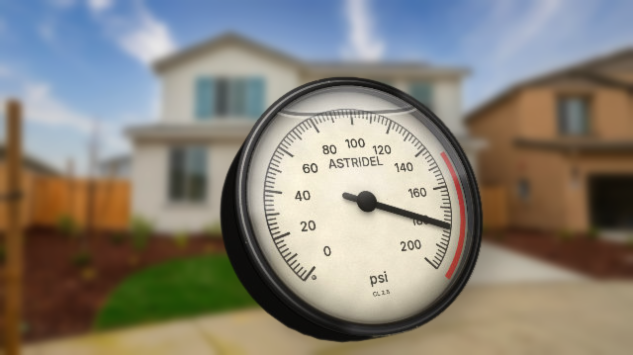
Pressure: psi 180
